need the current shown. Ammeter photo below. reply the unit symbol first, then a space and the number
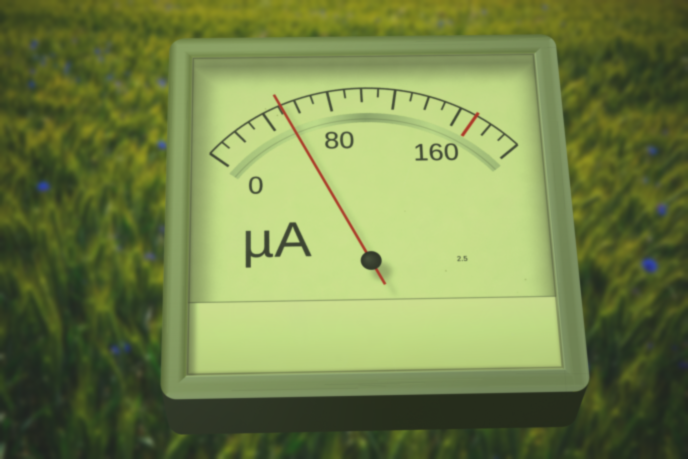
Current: µA 50
